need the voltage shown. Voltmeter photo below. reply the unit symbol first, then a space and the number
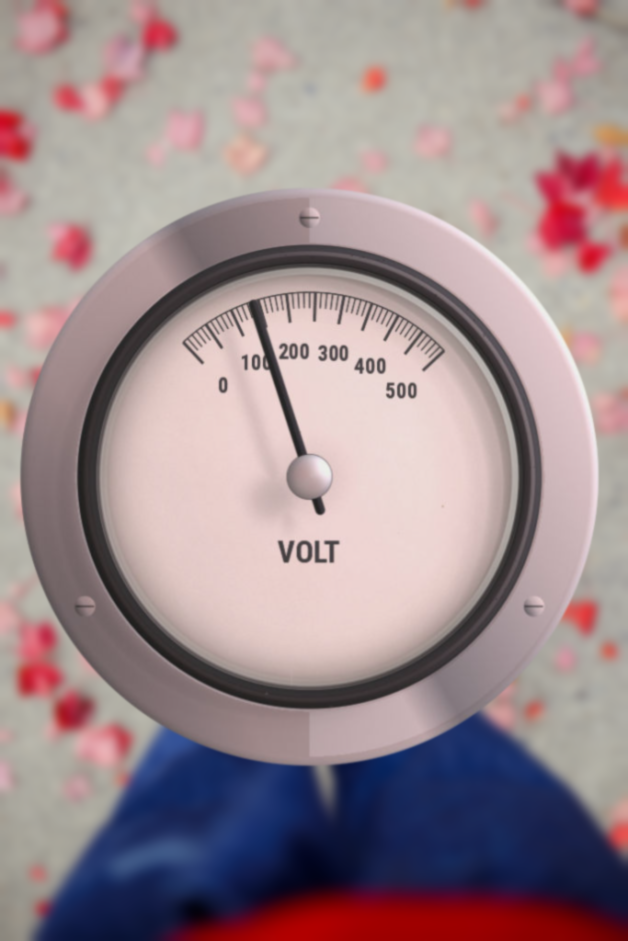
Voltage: V 140
